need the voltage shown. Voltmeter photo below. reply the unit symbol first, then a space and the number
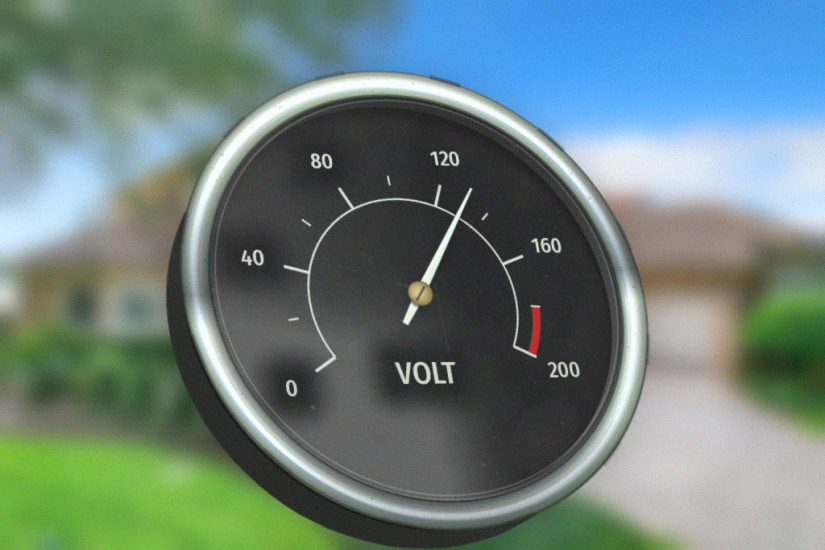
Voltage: V 130
